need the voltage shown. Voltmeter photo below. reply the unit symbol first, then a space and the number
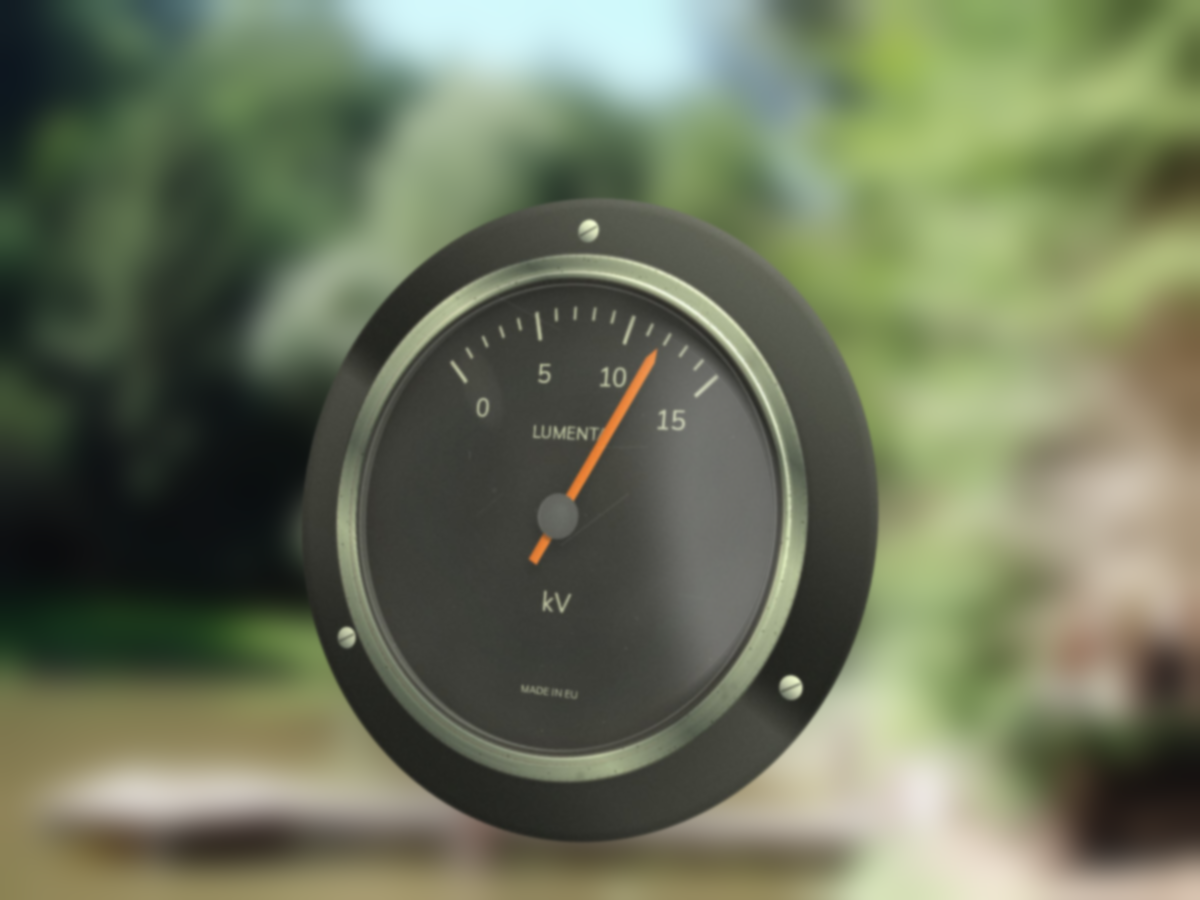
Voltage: kV 12
